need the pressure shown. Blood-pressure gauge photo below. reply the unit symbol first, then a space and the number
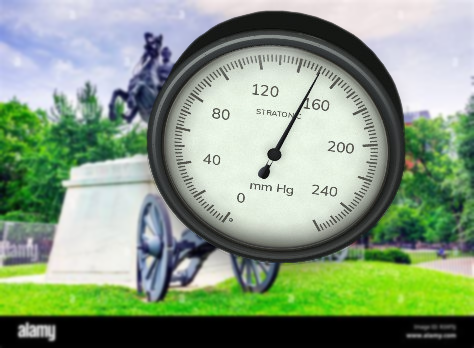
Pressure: mmHg 150
